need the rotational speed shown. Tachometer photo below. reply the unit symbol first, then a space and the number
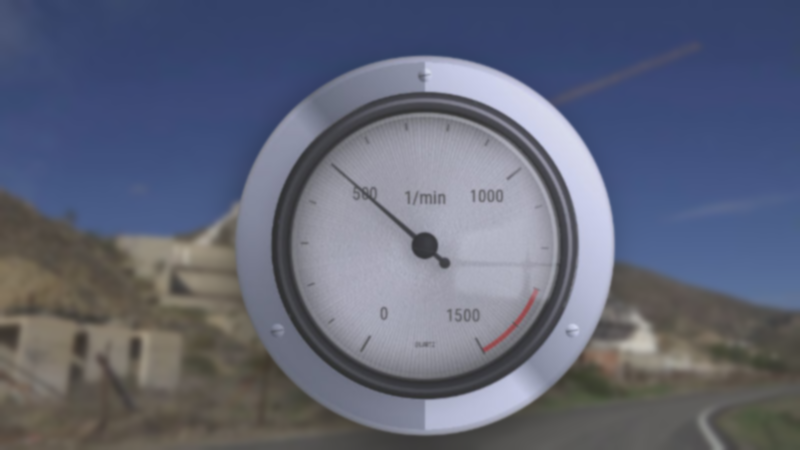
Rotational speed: rpm 500
